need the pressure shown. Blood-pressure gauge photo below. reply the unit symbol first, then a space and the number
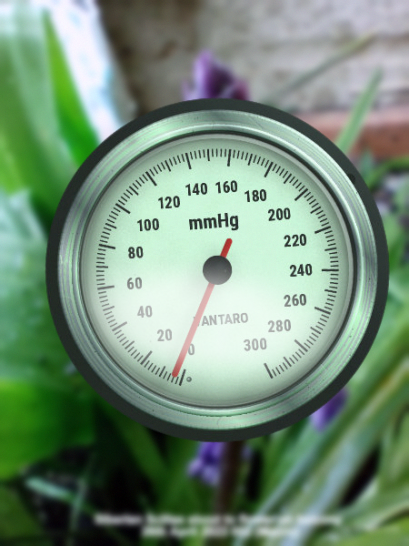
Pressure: mmHg 4
